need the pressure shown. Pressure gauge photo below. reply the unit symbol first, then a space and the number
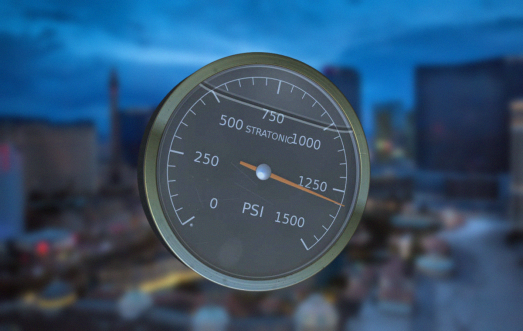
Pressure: psi 1300
